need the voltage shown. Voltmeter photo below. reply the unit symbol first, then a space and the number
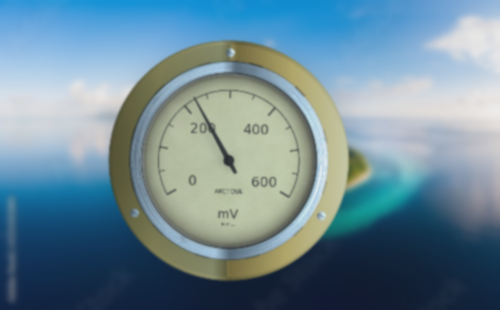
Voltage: mV 225
